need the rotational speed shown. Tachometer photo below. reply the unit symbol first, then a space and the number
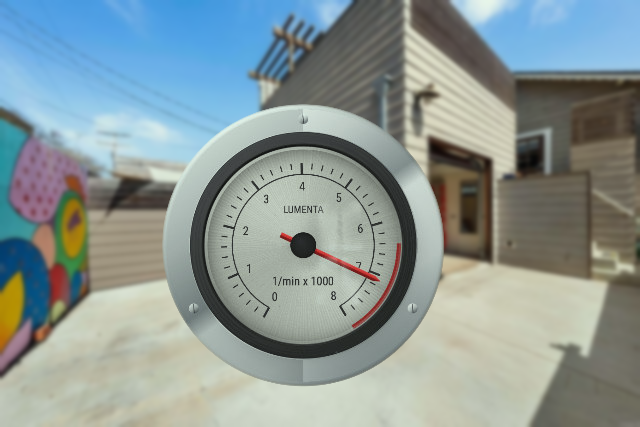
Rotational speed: rpm 7100
